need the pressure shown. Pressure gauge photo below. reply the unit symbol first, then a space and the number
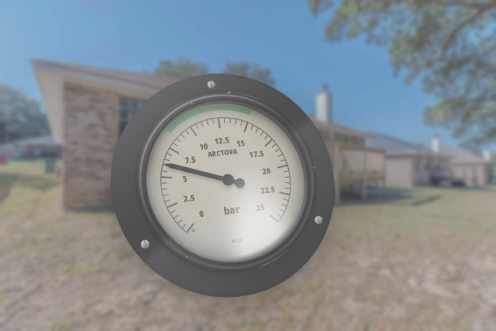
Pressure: bar 6
